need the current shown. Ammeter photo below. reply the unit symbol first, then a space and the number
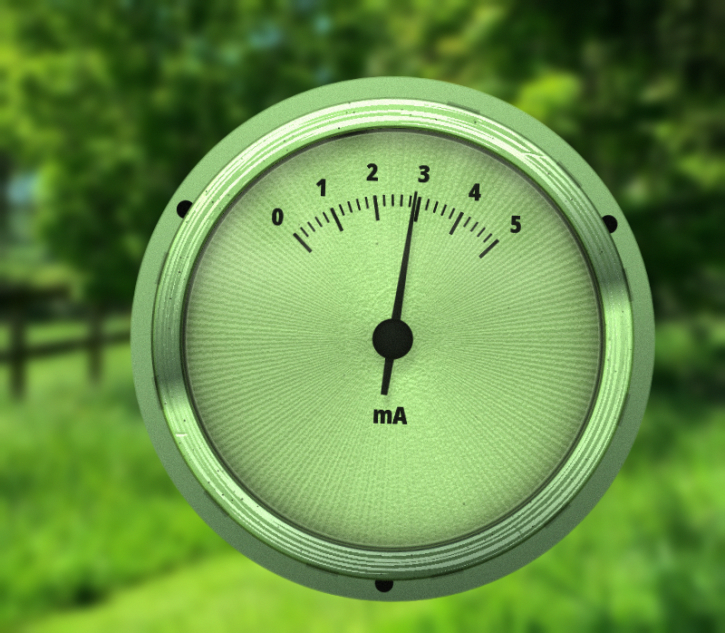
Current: mA 2.9
